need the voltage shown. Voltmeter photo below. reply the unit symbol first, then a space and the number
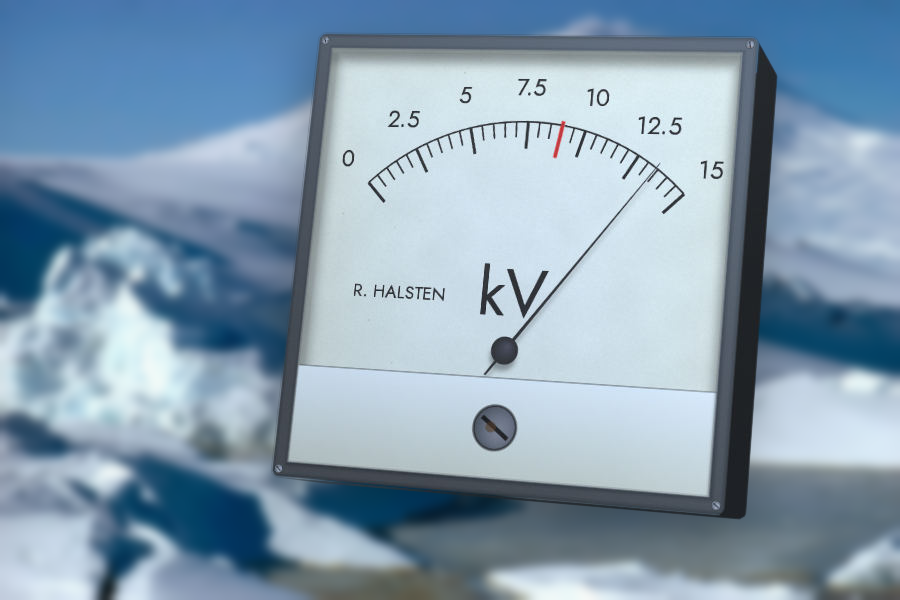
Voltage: kV 13.5
